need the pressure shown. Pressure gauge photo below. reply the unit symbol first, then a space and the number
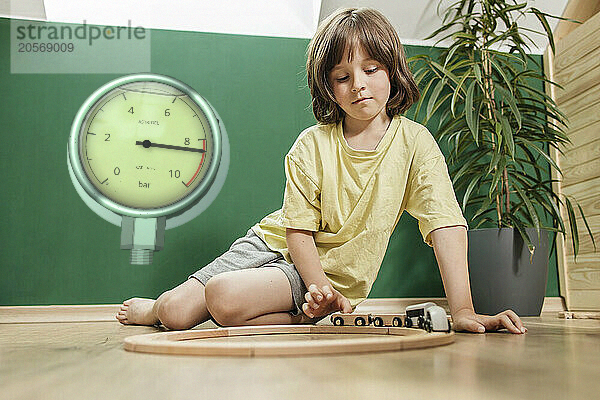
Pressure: bar 8.5
